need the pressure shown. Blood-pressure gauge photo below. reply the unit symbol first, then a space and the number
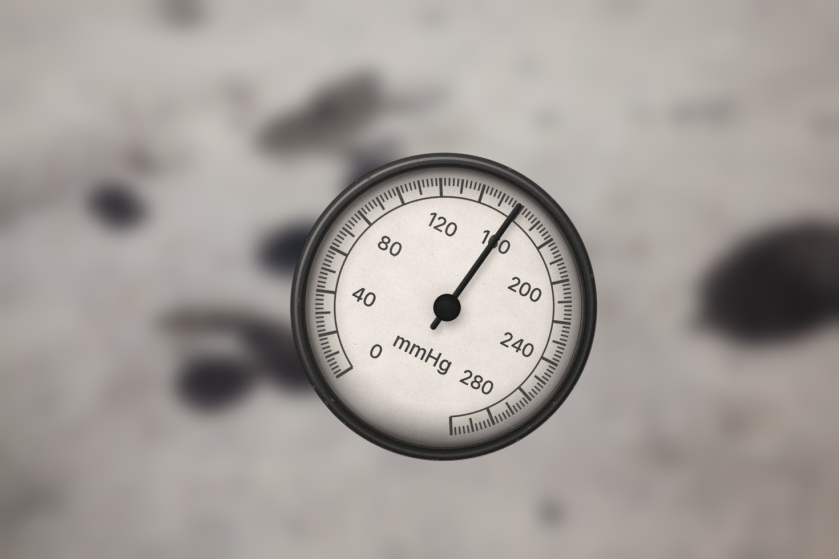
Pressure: mmHg 158
